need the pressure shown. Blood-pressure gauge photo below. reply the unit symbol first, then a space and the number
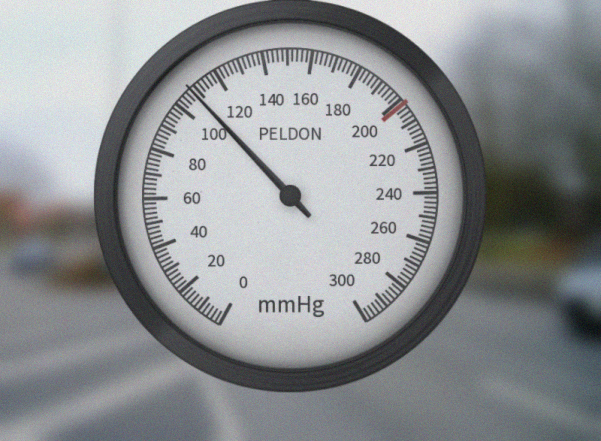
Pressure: mmHg 108
